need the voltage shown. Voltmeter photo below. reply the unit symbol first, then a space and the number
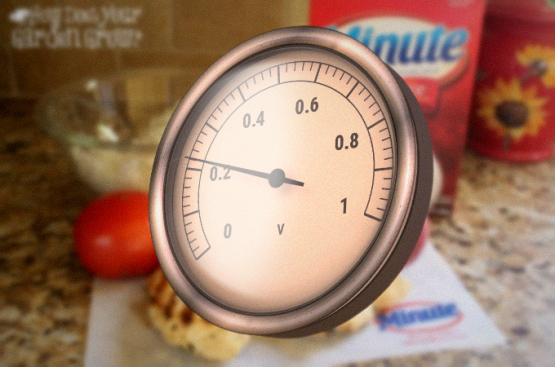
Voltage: V 0.22
